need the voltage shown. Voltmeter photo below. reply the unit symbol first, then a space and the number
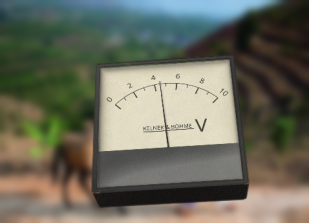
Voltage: V 4.5
